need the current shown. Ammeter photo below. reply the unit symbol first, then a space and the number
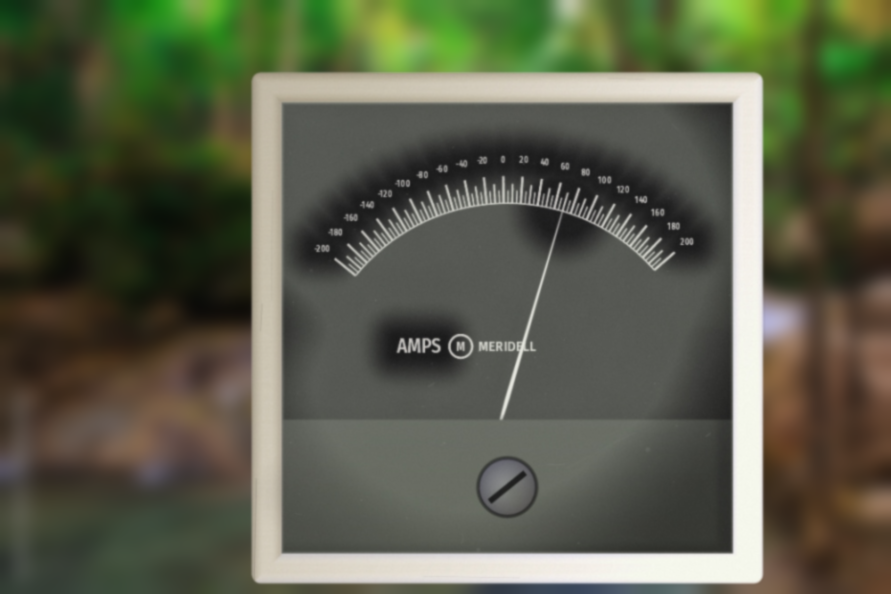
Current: A 70
